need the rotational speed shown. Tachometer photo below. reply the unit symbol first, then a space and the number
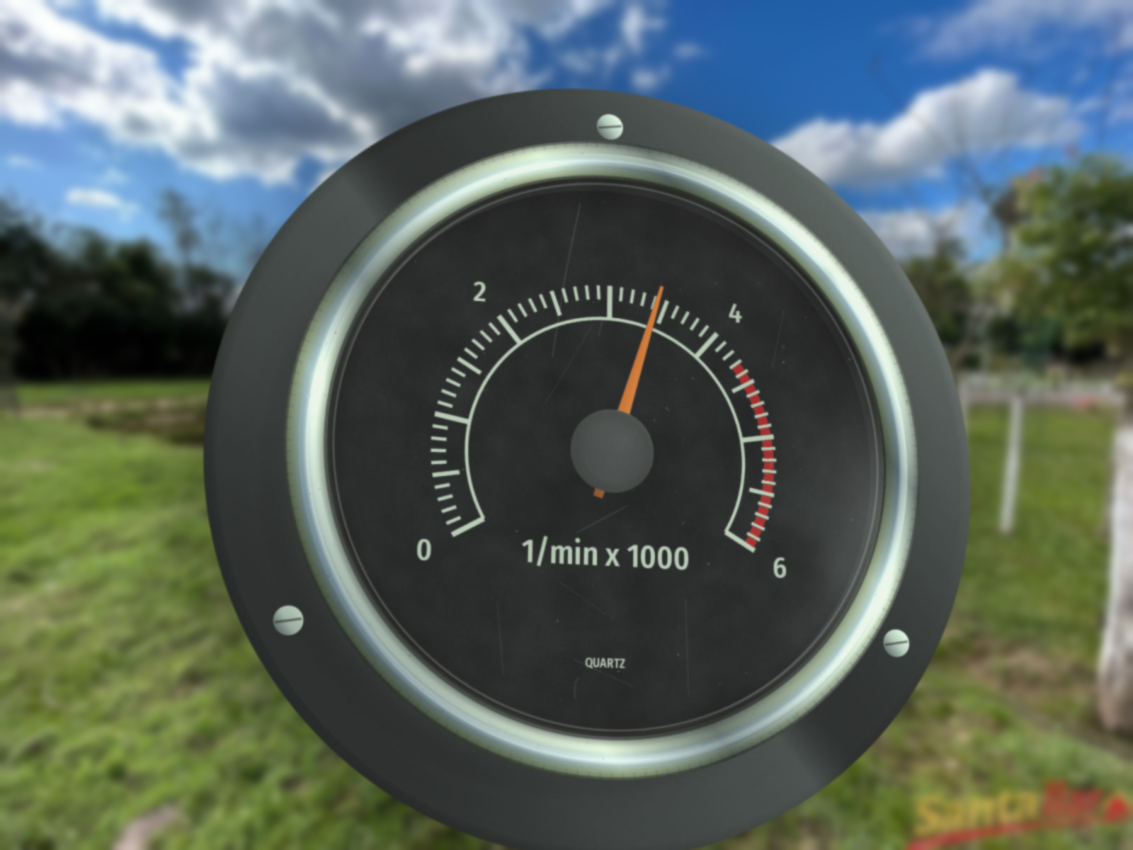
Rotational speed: rpm 3400
